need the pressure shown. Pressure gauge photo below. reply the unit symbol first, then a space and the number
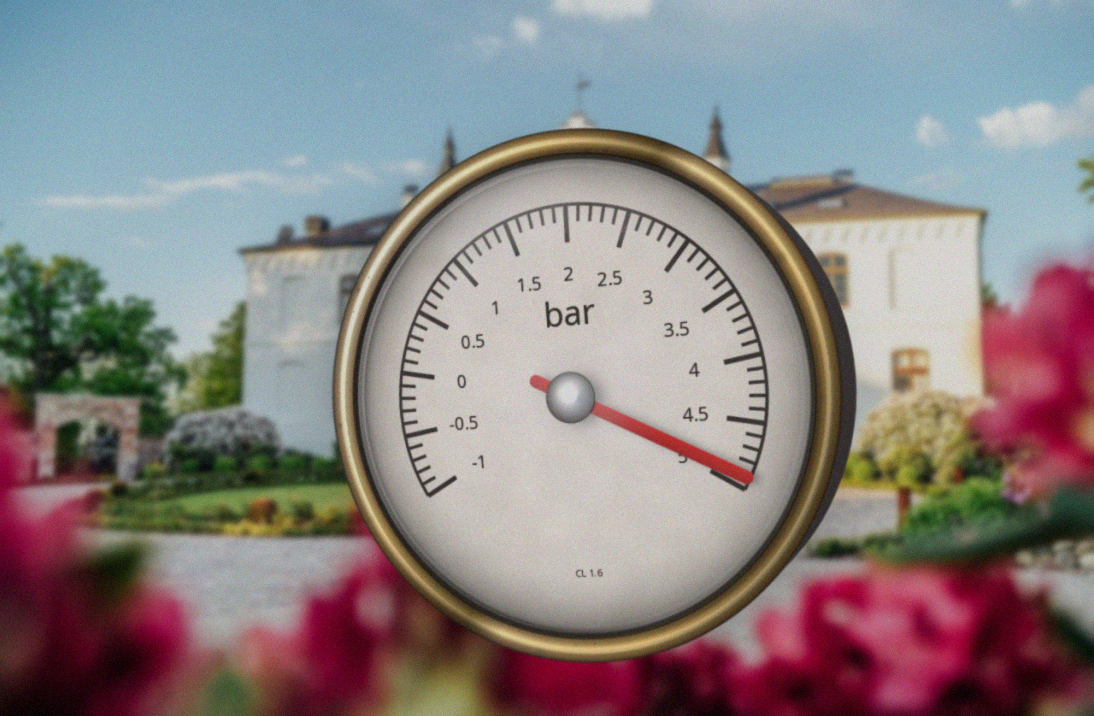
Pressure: bar 4.9
